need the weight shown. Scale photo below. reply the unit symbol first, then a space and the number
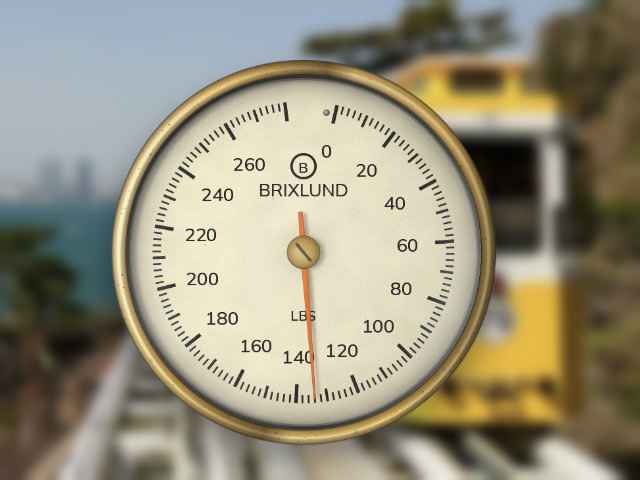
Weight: lb 134
